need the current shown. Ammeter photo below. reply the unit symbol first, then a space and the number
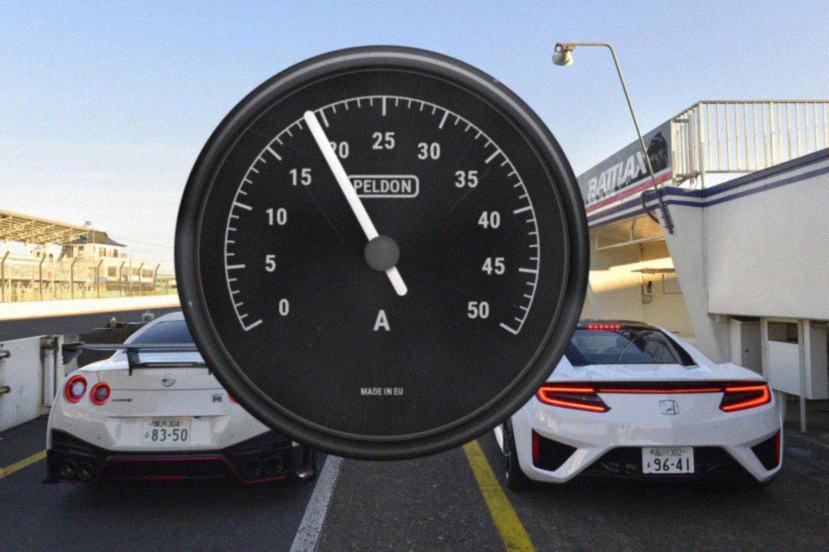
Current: A 19
